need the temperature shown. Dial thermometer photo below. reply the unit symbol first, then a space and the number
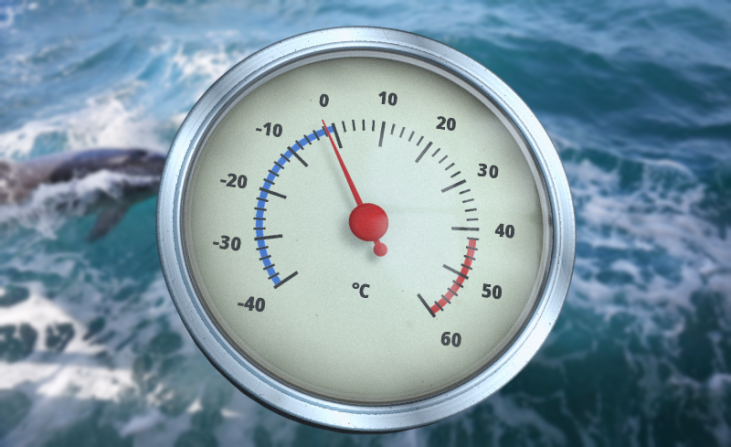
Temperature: °C -2
